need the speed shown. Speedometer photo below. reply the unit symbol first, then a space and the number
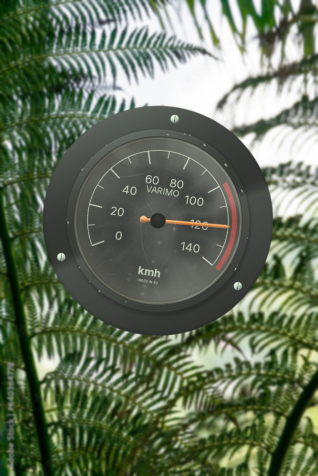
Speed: km/h 120
